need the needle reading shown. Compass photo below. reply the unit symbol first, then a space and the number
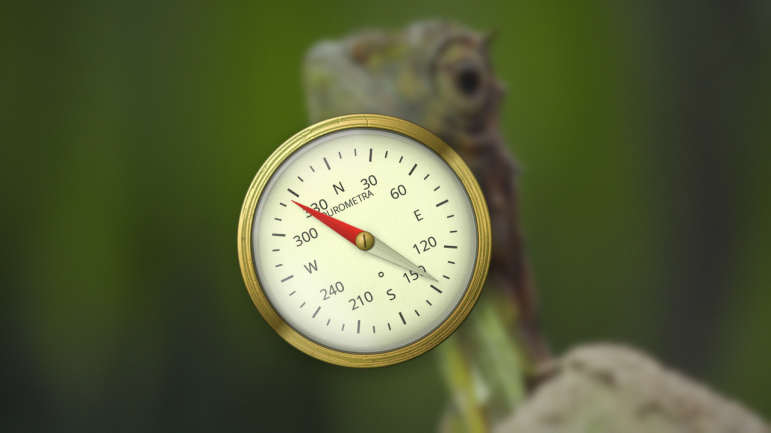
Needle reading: ° 325
